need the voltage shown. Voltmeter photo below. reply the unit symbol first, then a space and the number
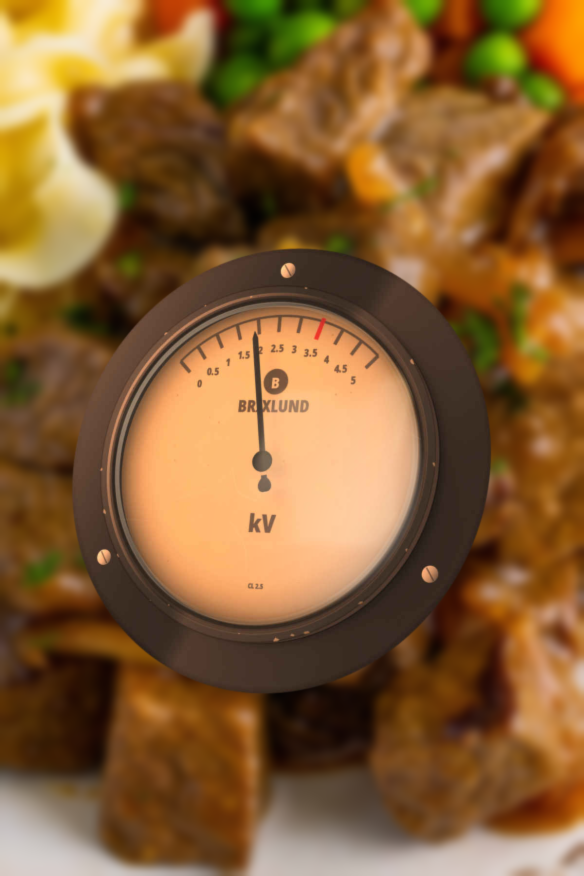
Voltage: kV 2
